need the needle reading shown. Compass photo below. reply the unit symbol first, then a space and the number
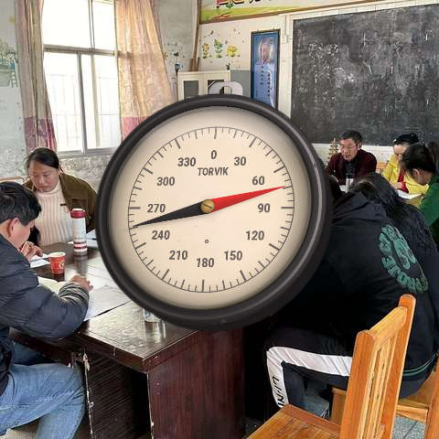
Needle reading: ° 75
